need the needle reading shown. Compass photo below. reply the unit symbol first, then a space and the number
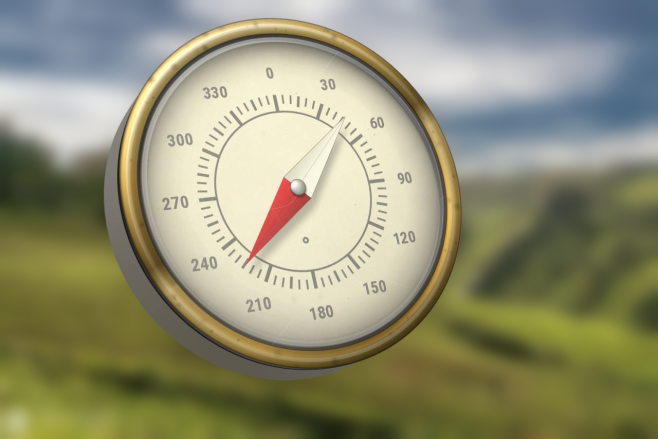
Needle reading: ° 225
